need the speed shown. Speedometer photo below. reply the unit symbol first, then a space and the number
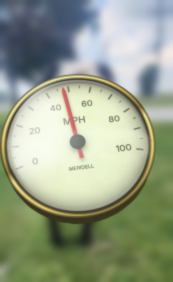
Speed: mph 47.5
